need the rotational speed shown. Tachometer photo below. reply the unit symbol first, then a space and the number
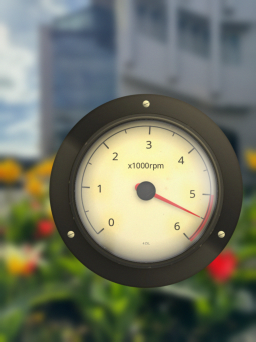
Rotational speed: rpm 5500
